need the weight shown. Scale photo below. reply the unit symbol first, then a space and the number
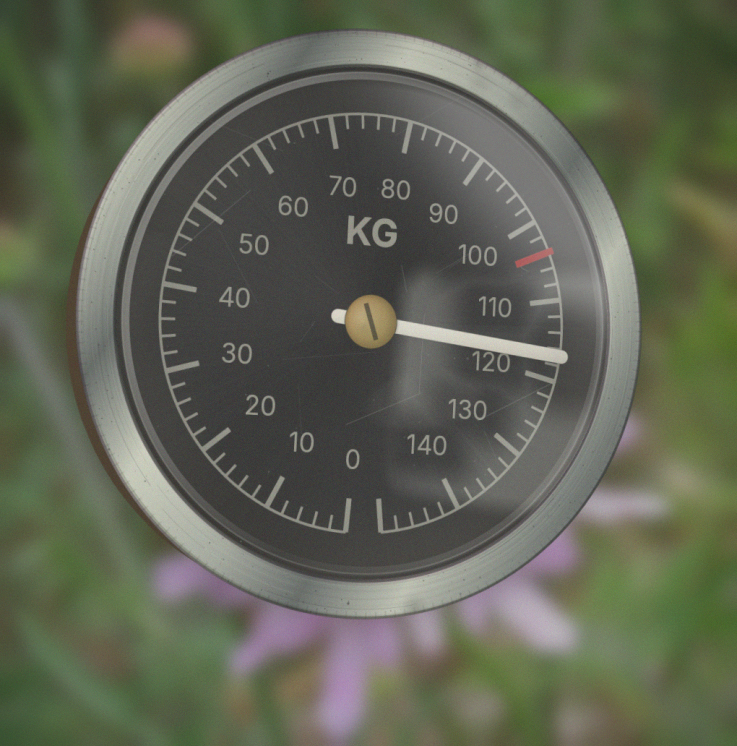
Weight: kg 117
